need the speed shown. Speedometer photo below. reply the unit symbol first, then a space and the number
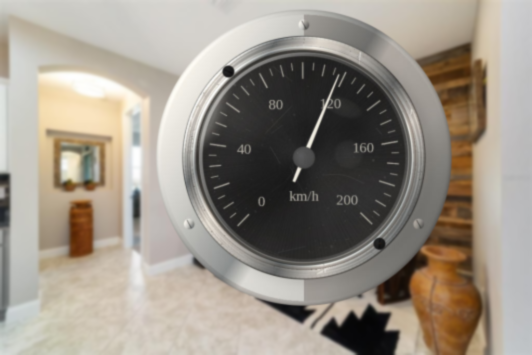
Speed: km/h 117.5
